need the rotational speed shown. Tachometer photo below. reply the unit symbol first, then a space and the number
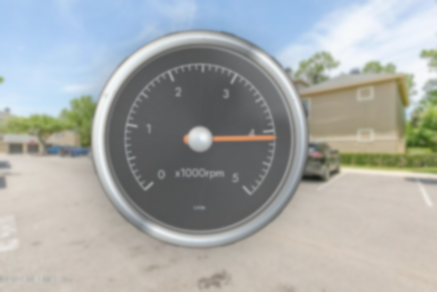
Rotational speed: rpm 4100
